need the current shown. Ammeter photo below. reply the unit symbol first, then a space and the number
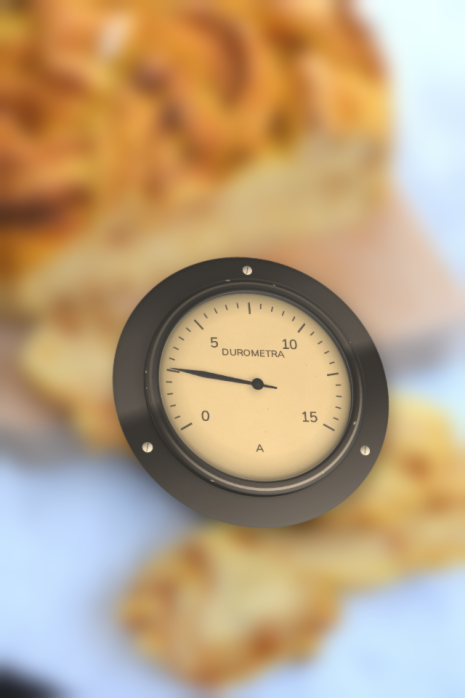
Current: A 2.5
